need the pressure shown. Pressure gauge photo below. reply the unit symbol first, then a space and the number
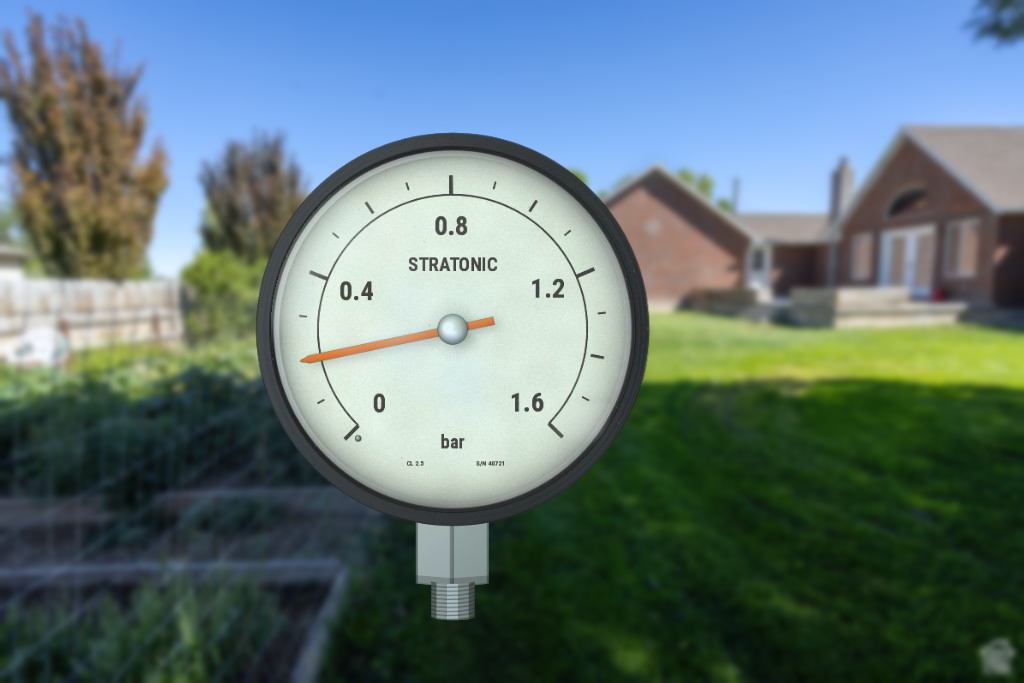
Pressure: bar 0.2
